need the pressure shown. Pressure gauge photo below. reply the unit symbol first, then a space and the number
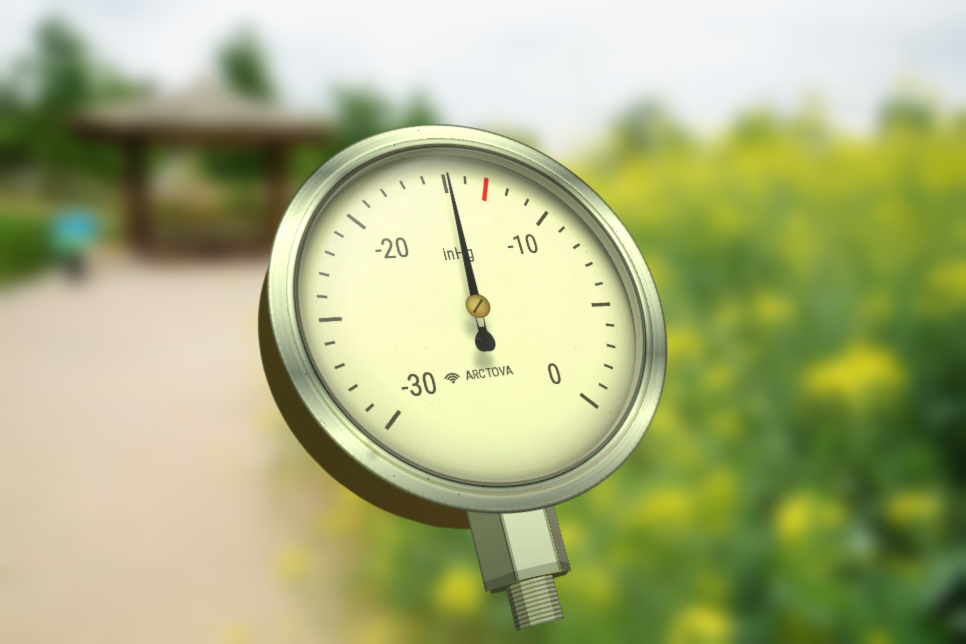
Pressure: inHg -15
